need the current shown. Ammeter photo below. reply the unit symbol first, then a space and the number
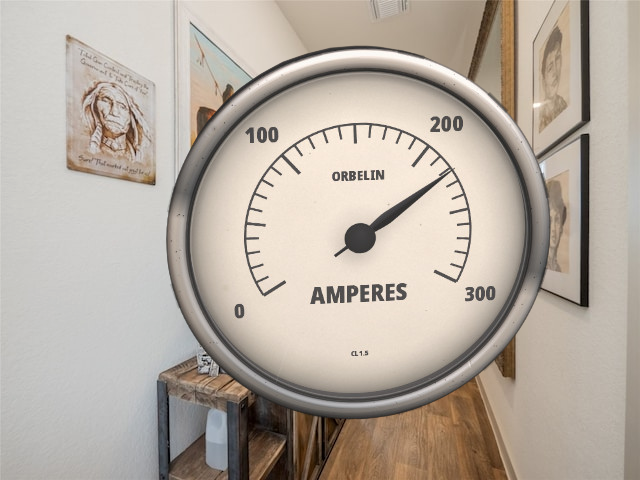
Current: A 220
